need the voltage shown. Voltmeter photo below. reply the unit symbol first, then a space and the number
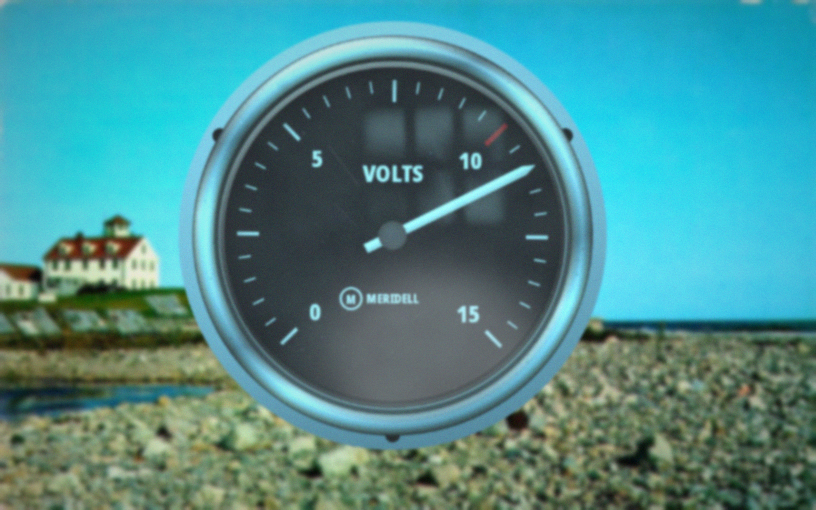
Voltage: V 11
